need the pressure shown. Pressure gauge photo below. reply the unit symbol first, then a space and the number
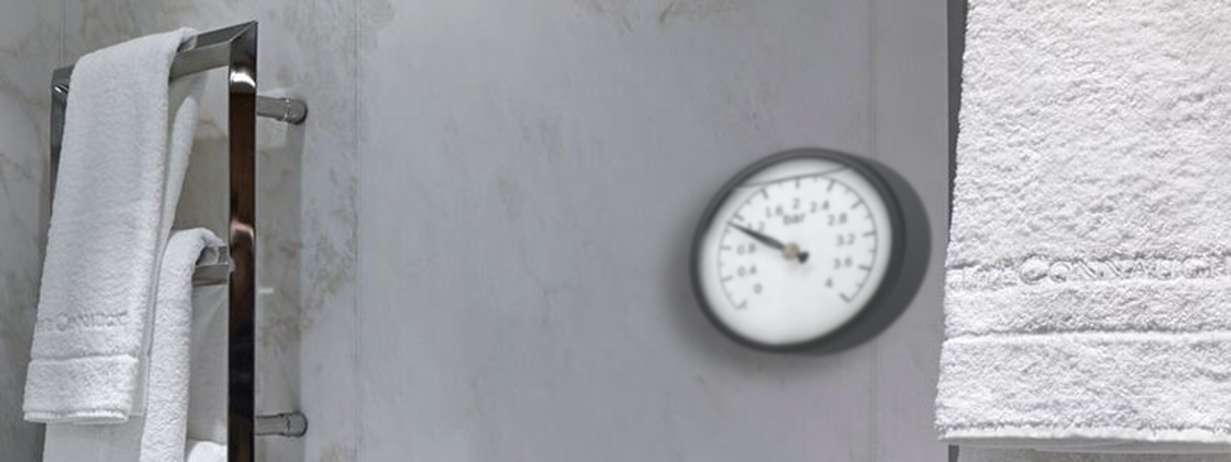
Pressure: bar 1.1
